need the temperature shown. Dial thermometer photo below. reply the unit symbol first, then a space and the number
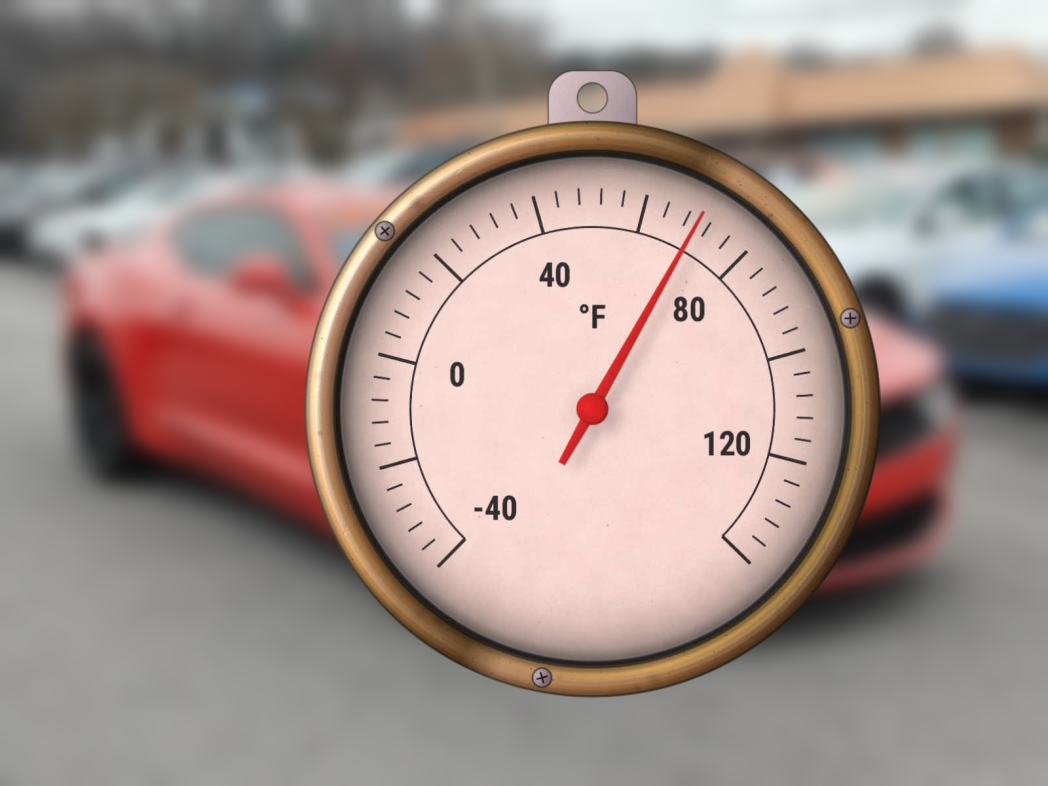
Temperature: °F 70
